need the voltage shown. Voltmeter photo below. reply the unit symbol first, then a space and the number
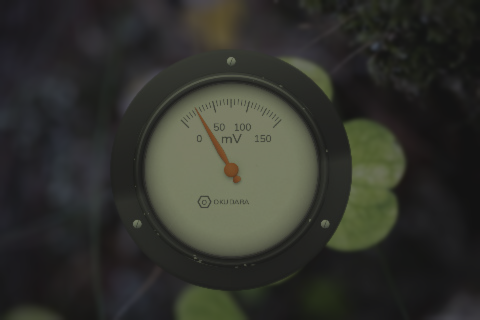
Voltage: mV 25
